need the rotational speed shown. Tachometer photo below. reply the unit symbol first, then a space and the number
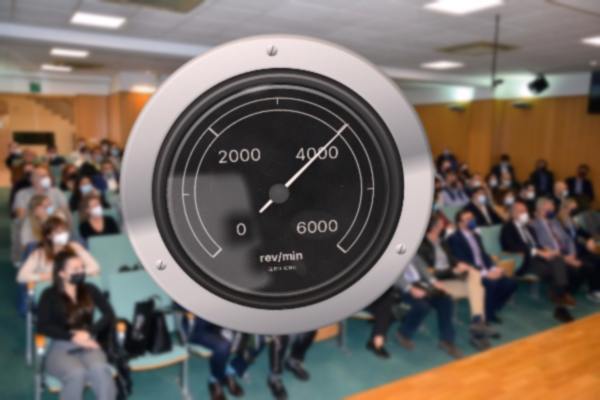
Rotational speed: rpm 4000
